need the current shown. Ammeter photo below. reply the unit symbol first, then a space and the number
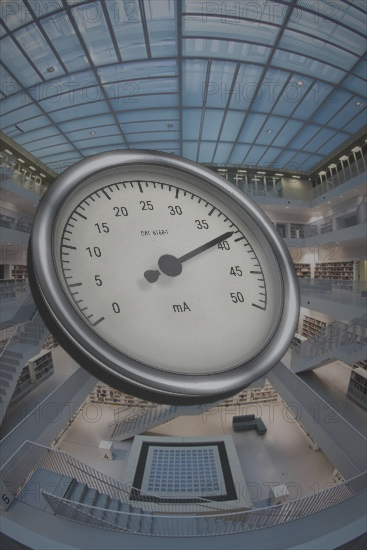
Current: mA 39
